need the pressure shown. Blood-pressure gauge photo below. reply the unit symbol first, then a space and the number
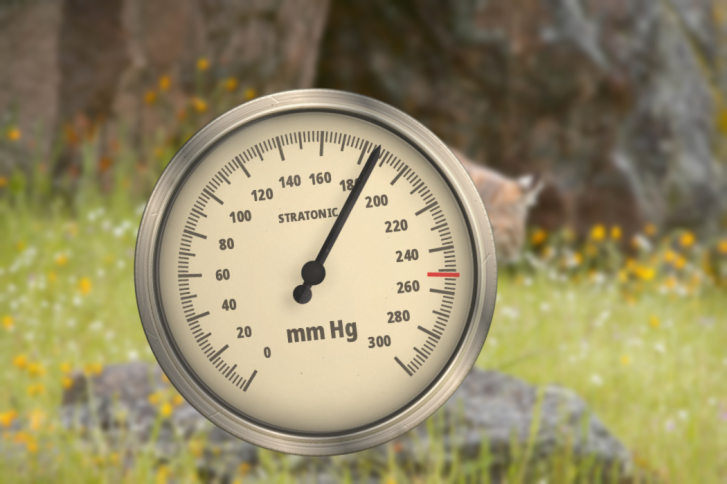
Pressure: mmHg 186
